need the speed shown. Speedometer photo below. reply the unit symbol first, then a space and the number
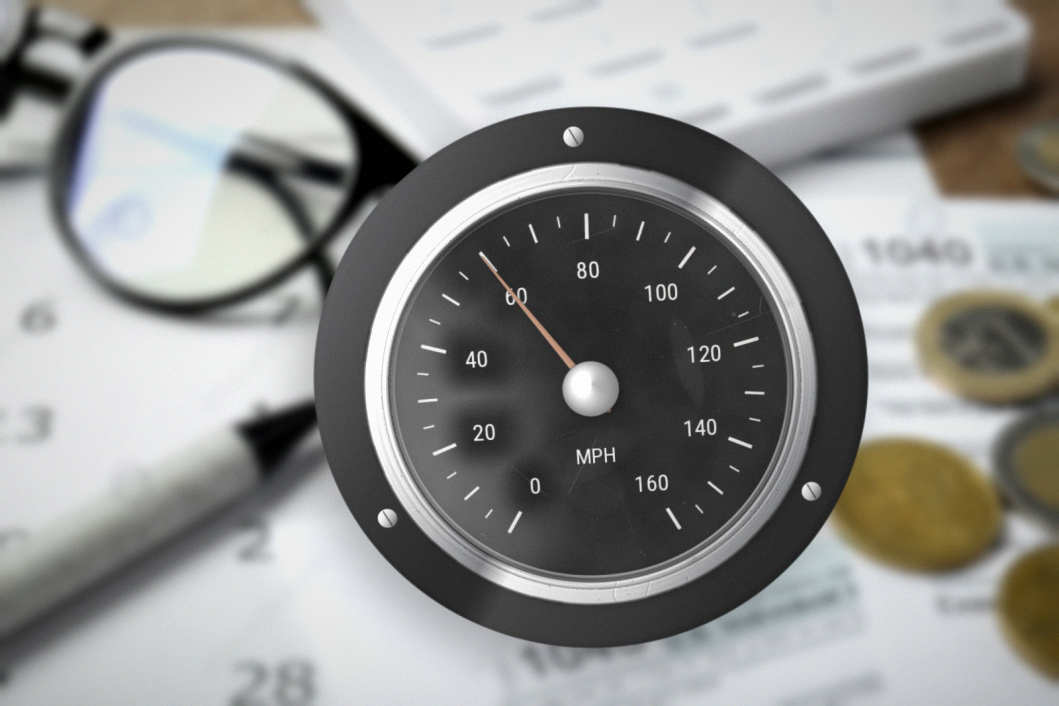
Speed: mph 60
